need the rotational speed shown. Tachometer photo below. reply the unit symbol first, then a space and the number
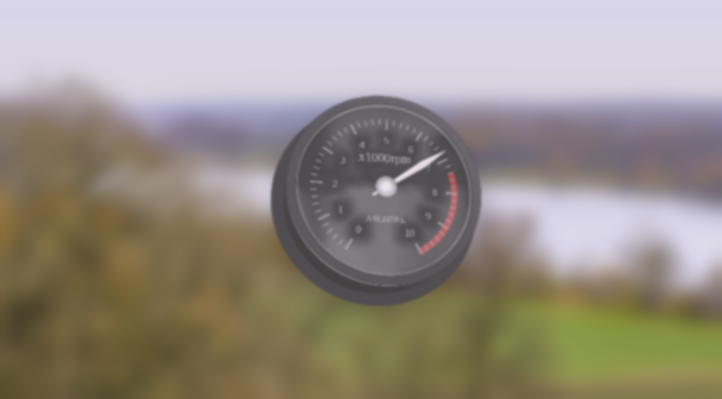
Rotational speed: rpm 6800
